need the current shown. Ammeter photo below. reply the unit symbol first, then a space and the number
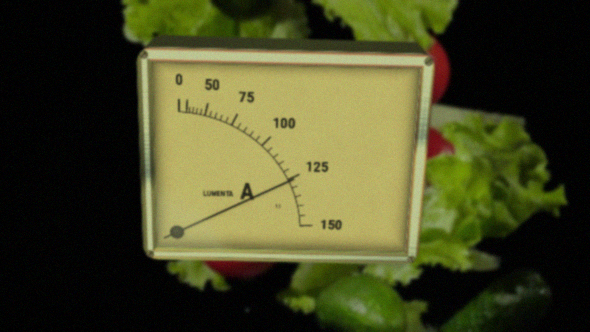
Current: A 125
